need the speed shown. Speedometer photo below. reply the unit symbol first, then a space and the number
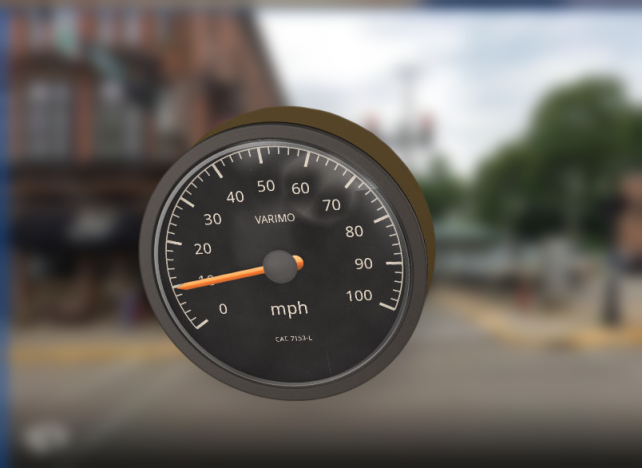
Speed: mph 10
